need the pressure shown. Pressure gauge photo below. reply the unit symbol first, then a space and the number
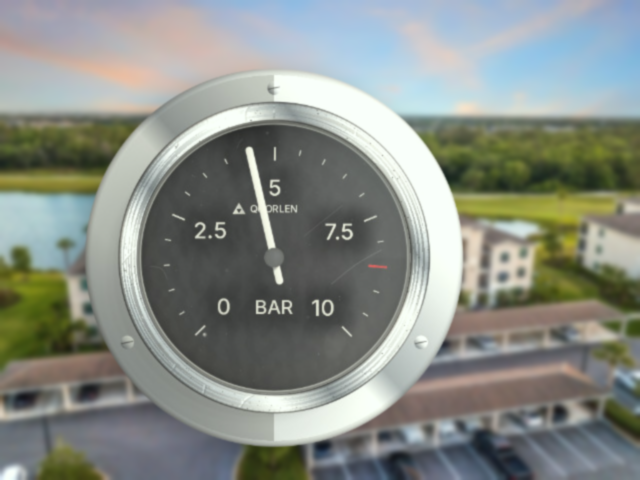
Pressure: bar 4.5
